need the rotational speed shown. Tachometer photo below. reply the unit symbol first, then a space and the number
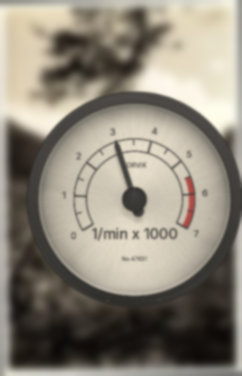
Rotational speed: rpm 3000
